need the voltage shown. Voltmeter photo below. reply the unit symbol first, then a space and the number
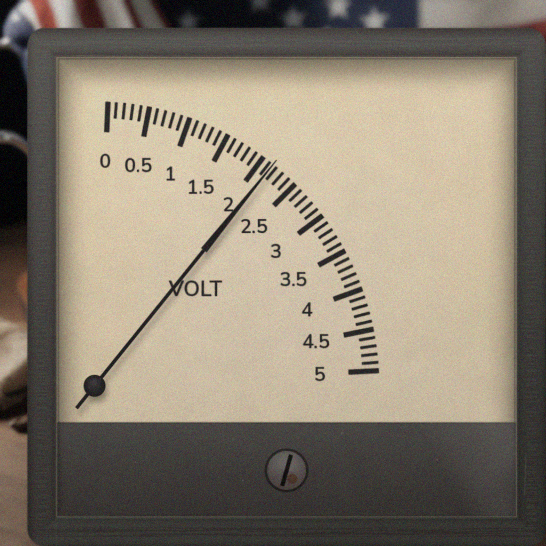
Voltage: V 2.15
